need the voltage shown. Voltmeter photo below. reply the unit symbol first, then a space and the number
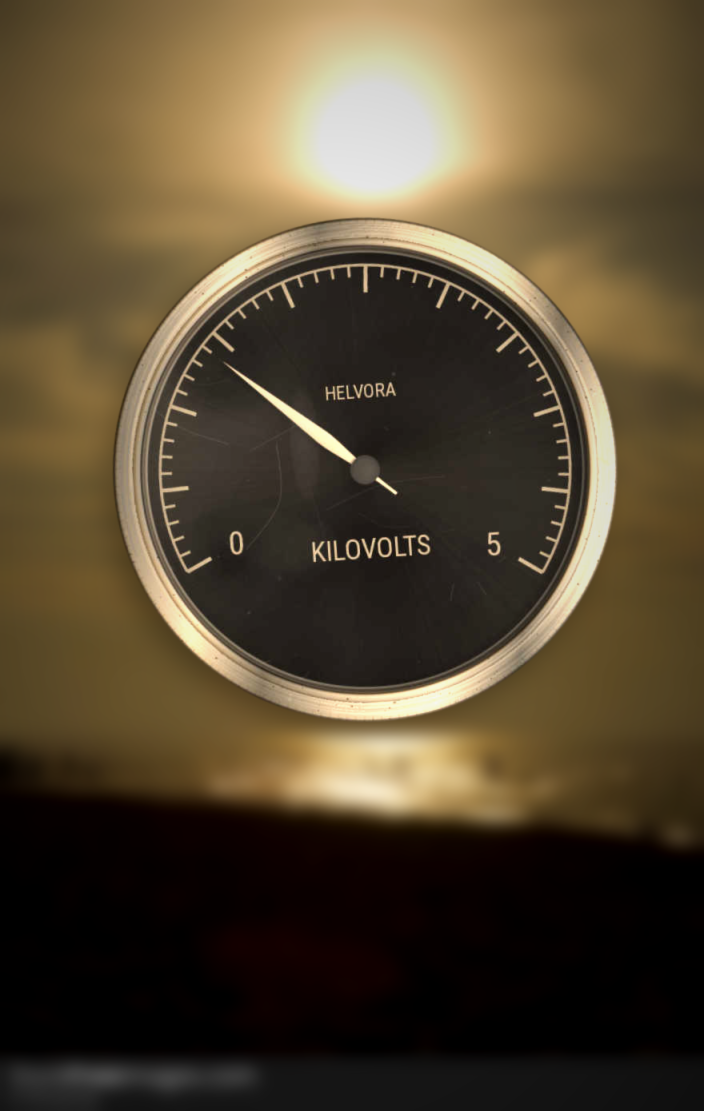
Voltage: kV 1.4
